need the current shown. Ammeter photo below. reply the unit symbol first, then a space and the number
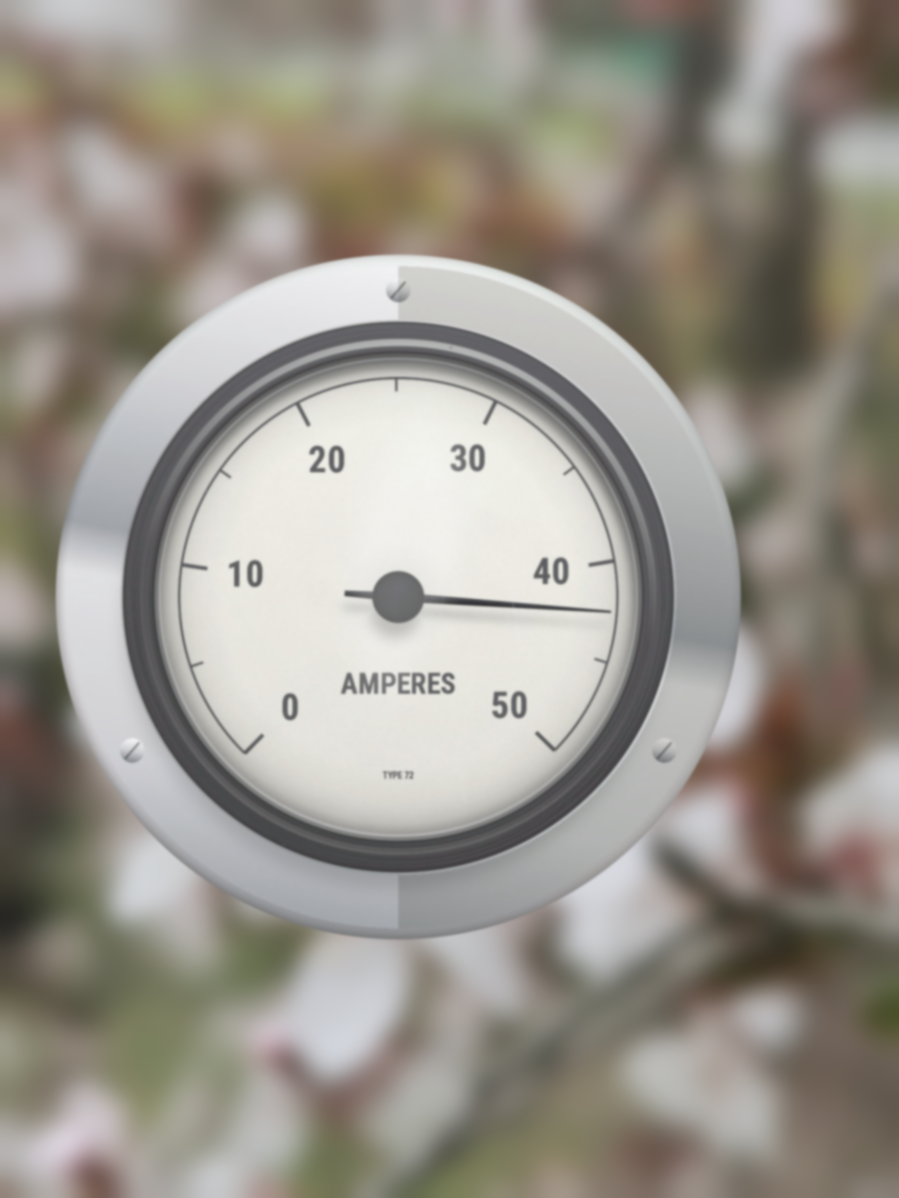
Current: A 42.5
